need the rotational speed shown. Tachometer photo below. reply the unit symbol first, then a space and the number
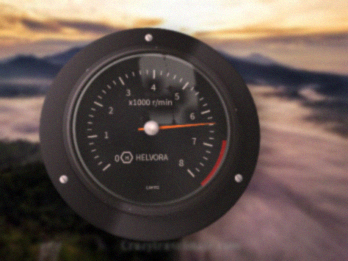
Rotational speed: rpm 6400
